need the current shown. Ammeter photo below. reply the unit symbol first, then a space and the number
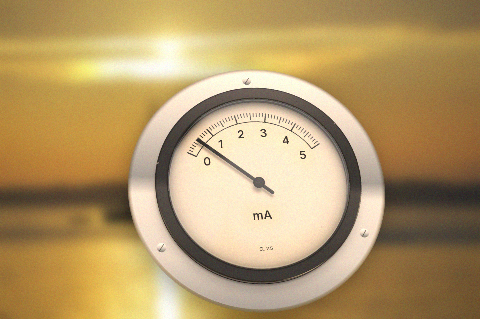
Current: mA 0.5
